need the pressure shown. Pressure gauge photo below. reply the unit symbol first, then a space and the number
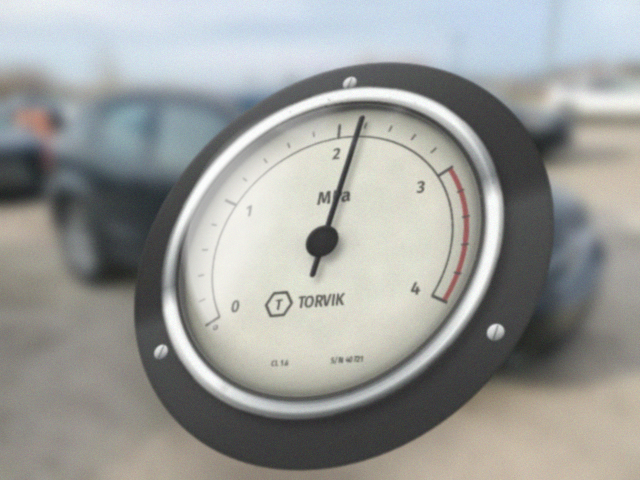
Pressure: MPa 2.2
